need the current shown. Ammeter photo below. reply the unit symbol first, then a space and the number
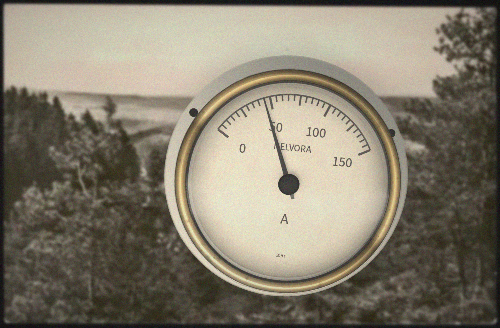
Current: A 45
